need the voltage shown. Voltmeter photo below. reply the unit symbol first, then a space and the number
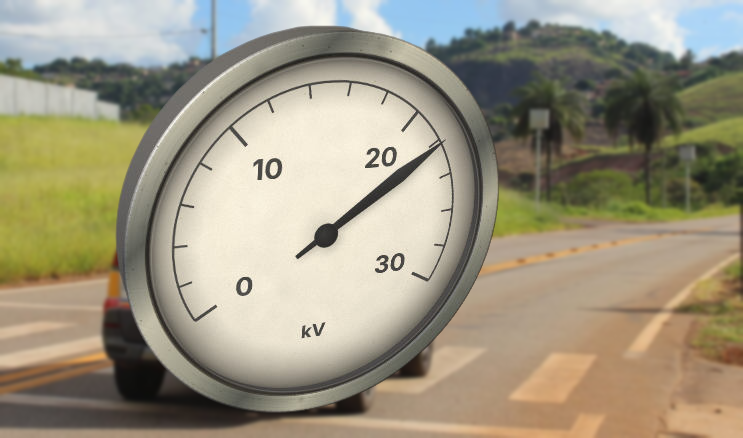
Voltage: kV 22
